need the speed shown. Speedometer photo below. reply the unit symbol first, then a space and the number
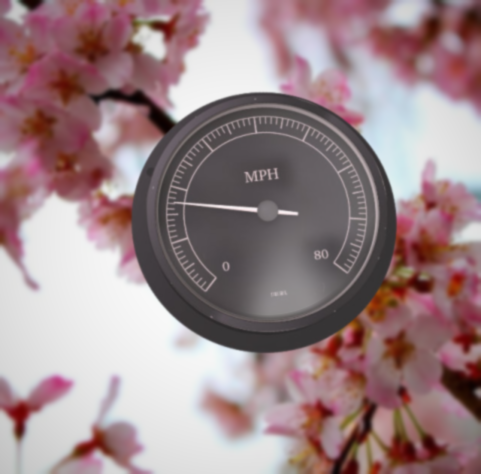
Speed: mph 17
